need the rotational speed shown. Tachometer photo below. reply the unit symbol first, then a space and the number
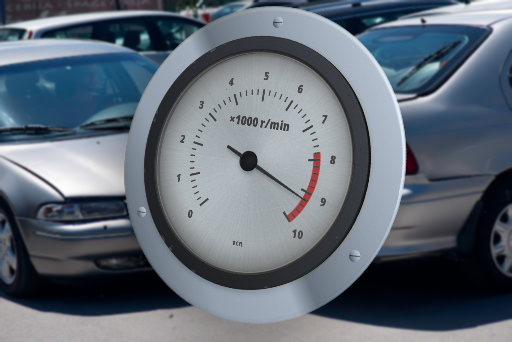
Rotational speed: rpm 9200
